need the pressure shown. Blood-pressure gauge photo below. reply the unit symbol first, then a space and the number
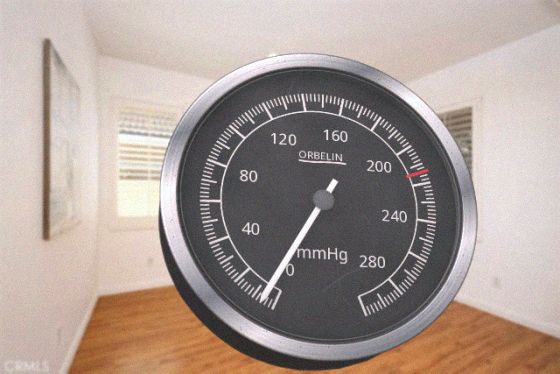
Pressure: mmHg 6
